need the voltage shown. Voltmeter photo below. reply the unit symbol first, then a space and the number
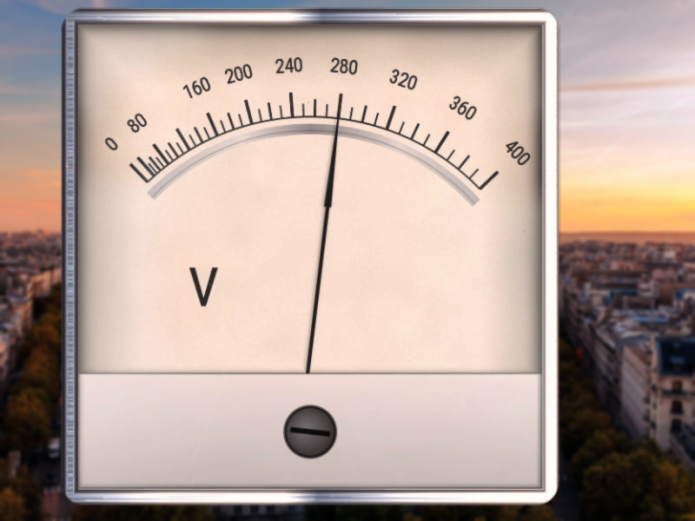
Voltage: V 280
